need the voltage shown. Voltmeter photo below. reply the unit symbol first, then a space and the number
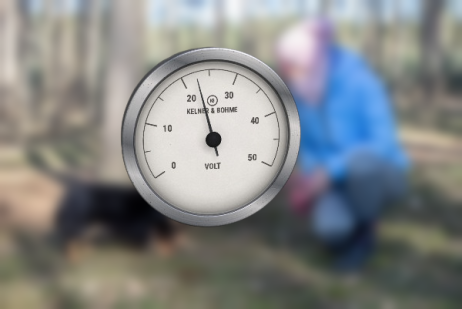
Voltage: V 22.5
